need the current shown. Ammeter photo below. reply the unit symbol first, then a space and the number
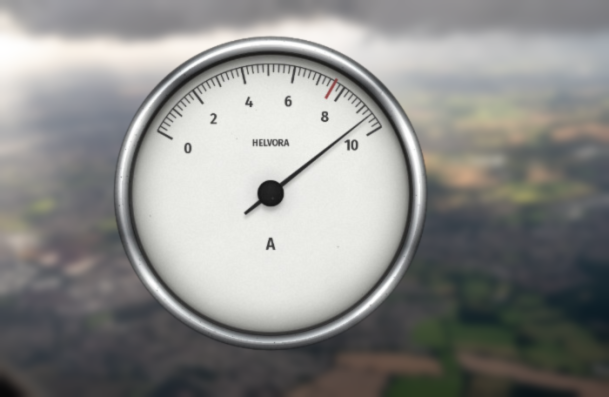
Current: A 9.4
